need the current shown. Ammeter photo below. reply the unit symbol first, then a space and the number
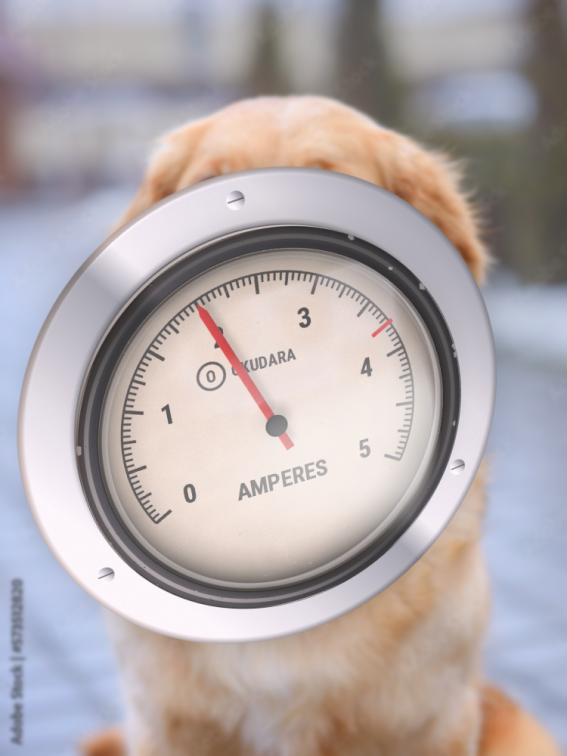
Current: A 2
